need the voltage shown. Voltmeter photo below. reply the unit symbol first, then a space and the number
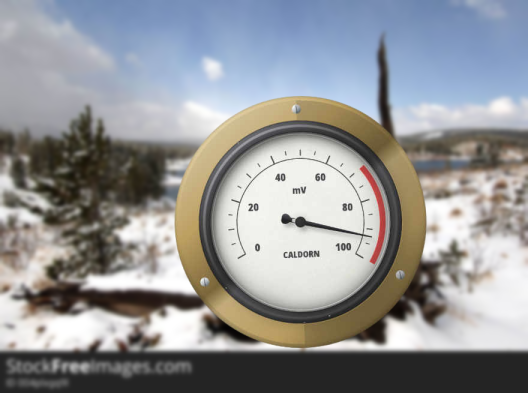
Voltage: mV 92.5
